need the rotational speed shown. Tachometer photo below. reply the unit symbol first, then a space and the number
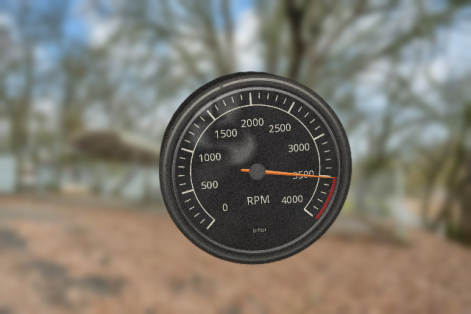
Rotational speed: rpm 3500
